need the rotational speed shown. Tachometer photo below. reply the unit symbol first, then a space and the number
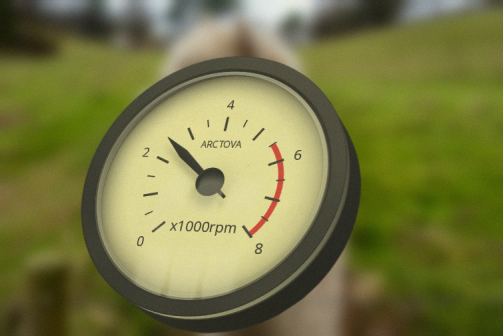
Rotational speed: rpm 2500
